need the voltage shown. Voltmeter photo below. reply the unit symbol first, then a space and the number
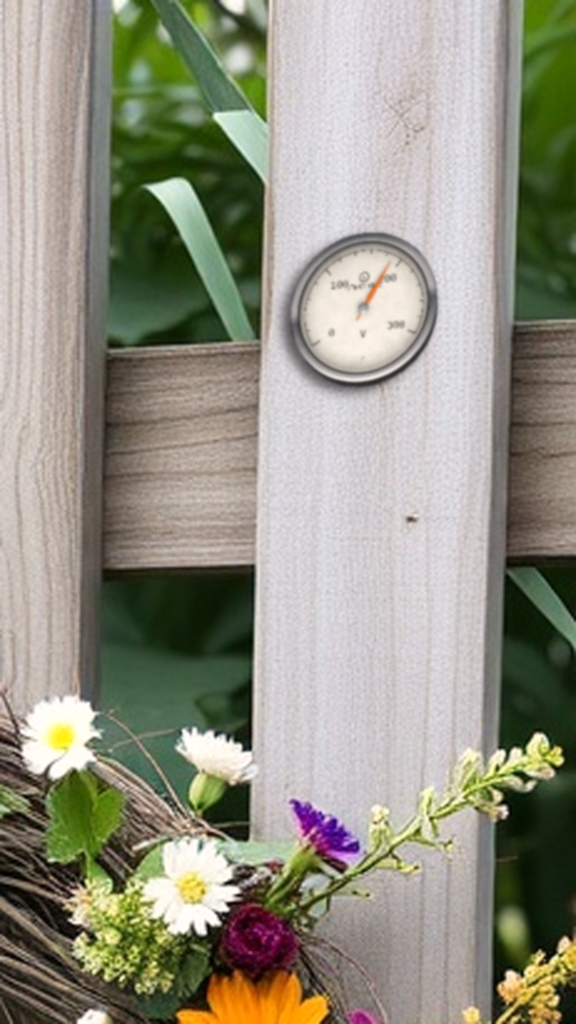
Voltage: V 190
